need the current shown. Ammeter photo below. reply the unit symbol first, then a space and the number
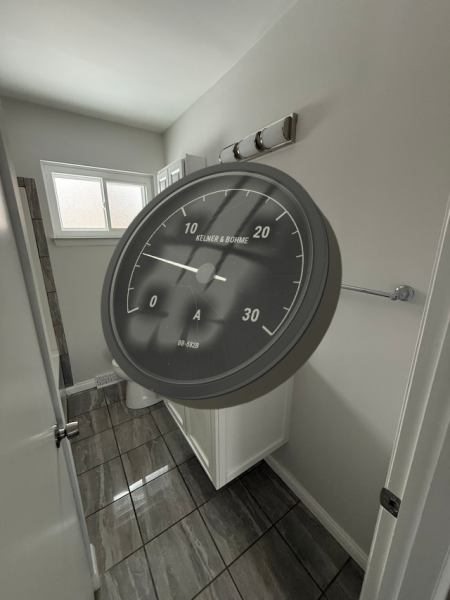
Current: A 5
